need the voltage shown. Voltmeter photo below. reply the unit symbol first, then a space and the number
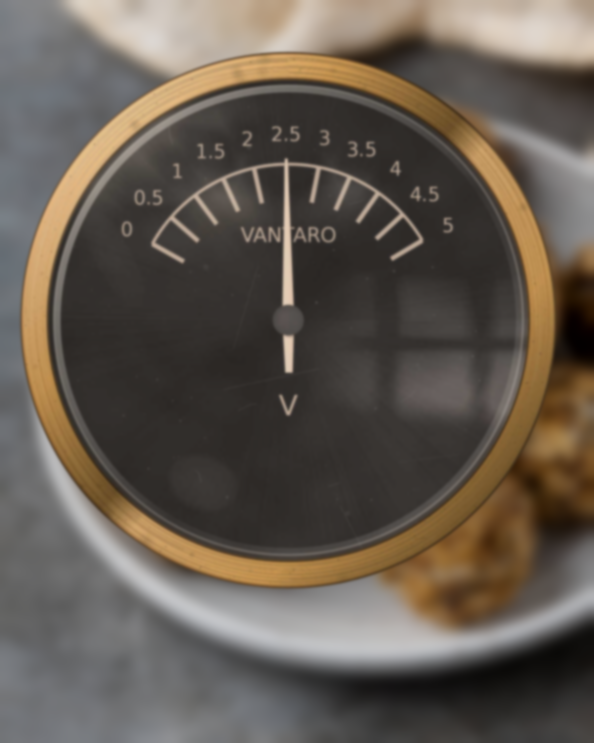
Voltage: V 2.5
